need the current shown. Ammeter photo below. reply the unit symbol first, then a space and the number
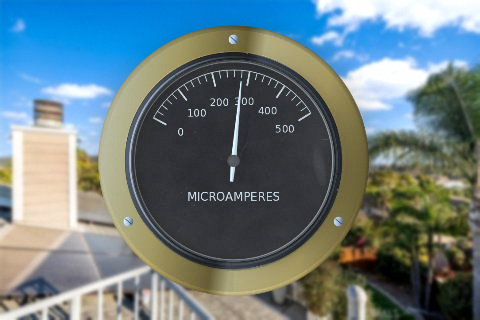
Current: µA 280
